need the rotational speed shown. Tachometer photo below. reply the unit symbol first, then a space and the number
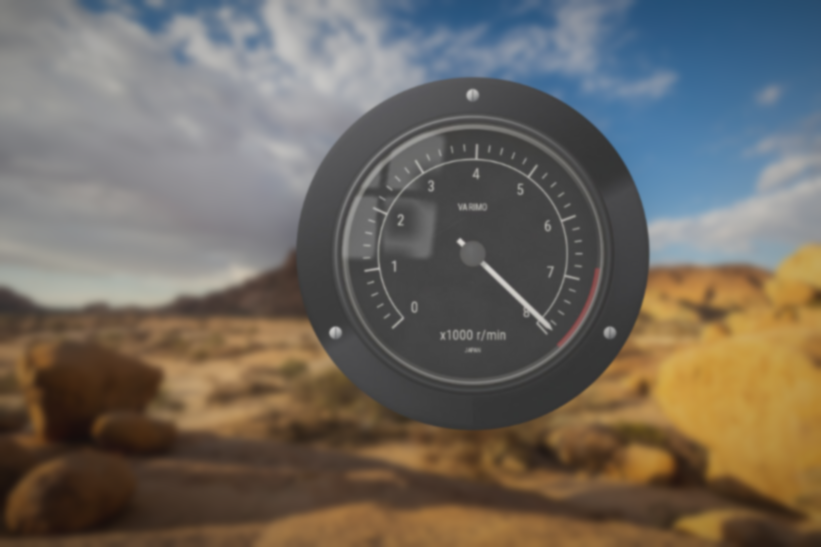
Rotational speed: rpm 7900
